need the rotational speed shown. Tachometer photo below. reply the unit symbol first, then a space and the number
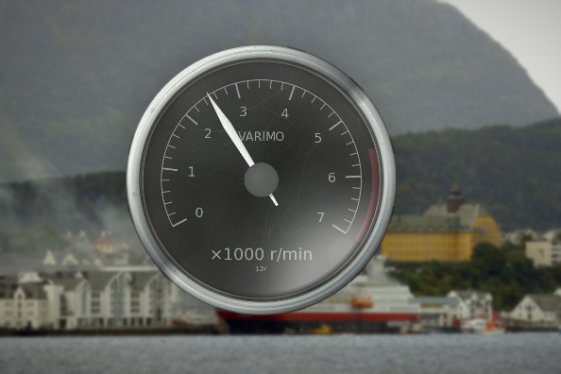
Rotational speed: rpm 2500
